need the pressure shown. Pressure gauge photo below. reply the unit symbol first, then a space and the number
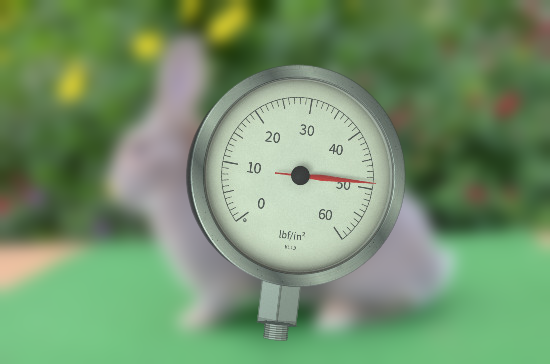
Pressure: psi 49
